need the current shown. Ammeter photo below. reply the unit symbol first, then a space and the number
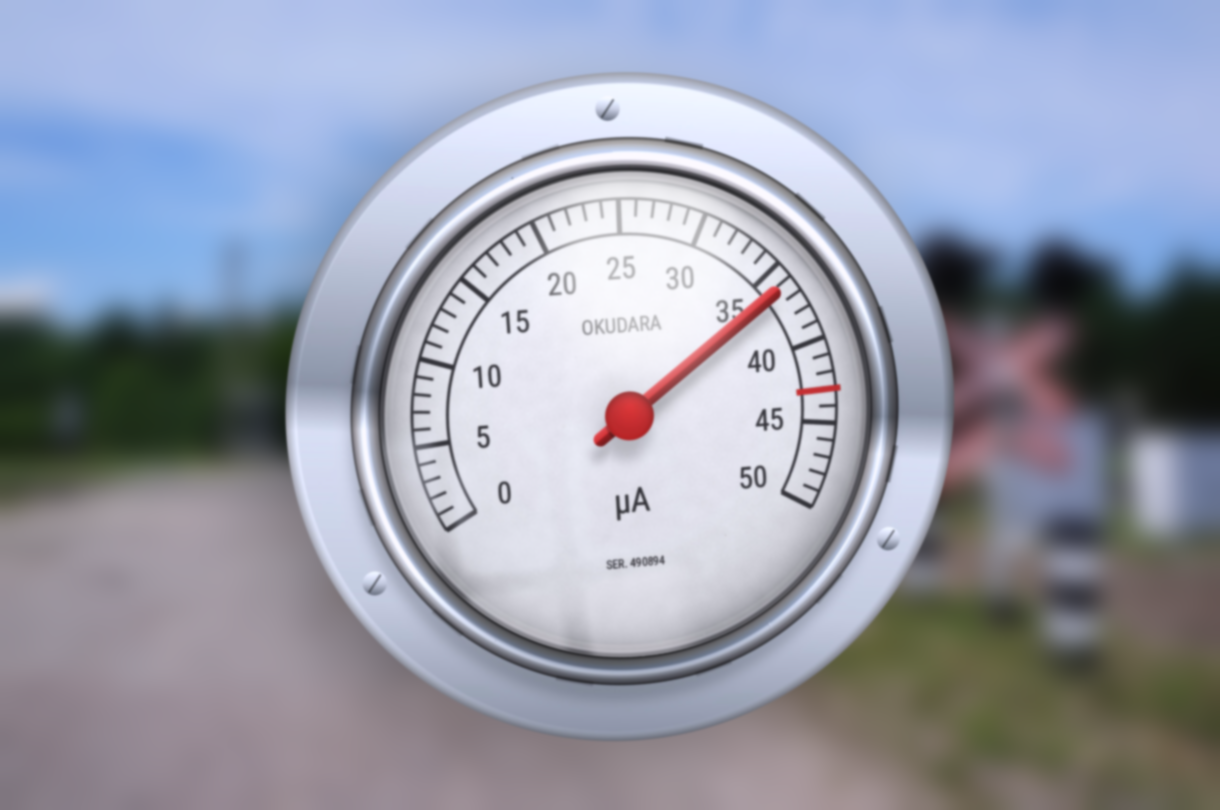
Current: µA 36
